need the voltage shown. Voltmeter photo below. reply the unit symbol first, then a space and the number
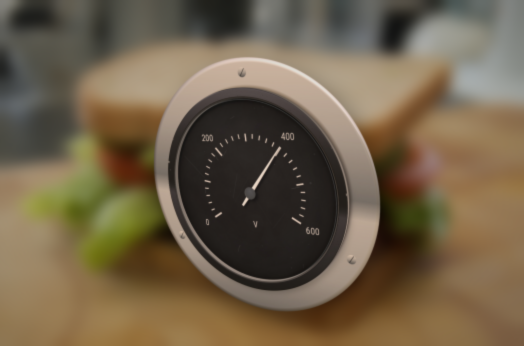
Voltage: V 400
